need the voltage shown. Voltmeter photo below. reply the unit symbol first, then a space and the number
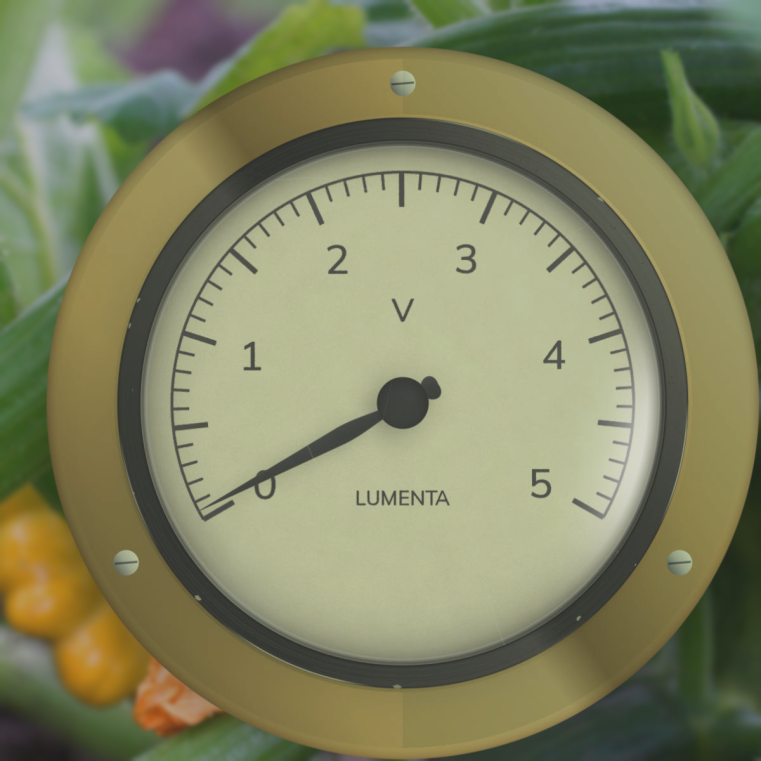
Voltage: V 0.05
